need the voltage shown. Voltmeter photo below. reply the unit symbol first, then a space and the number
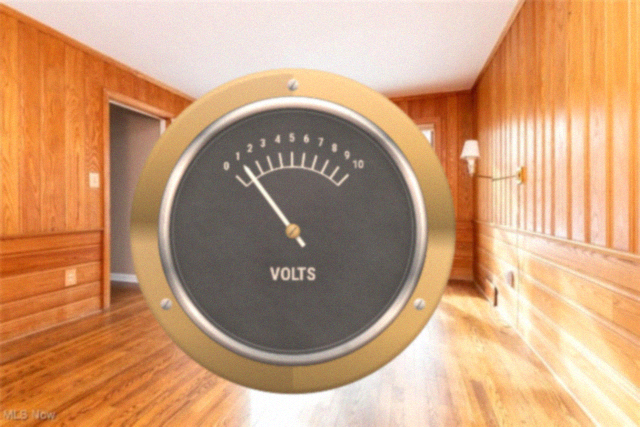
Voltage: V 1
